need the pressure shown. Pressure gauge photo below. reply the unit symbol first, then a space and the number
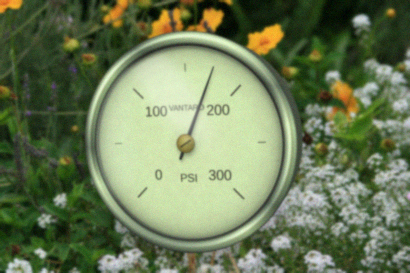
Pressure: psi 175
